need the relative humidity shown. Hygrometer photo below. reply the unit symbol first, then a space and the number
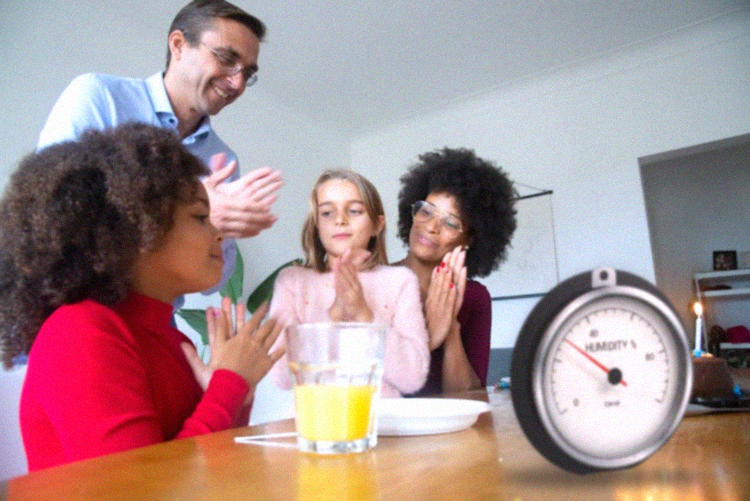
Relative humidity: % 28
